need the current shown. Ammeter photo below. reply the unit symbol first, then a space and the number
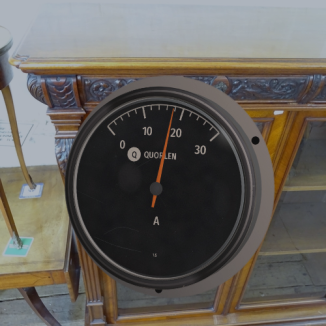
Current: A 18
